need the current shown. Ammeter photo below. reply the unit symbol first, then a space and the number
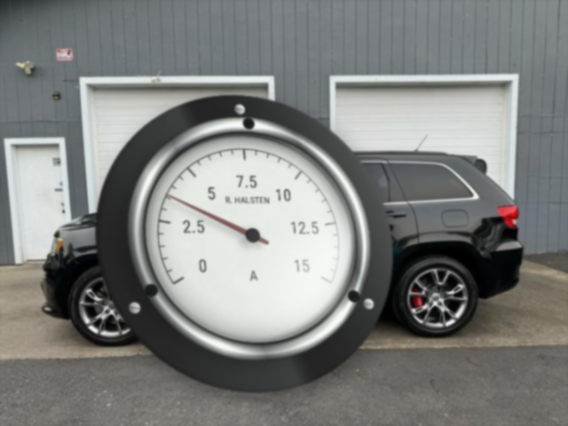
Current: A 3.5
